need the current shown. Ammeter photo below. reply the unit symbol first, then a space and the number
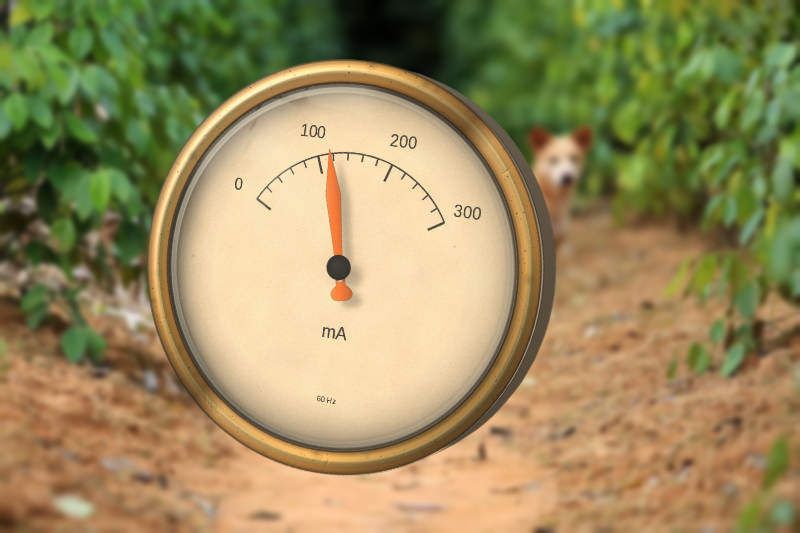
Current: mA 120
